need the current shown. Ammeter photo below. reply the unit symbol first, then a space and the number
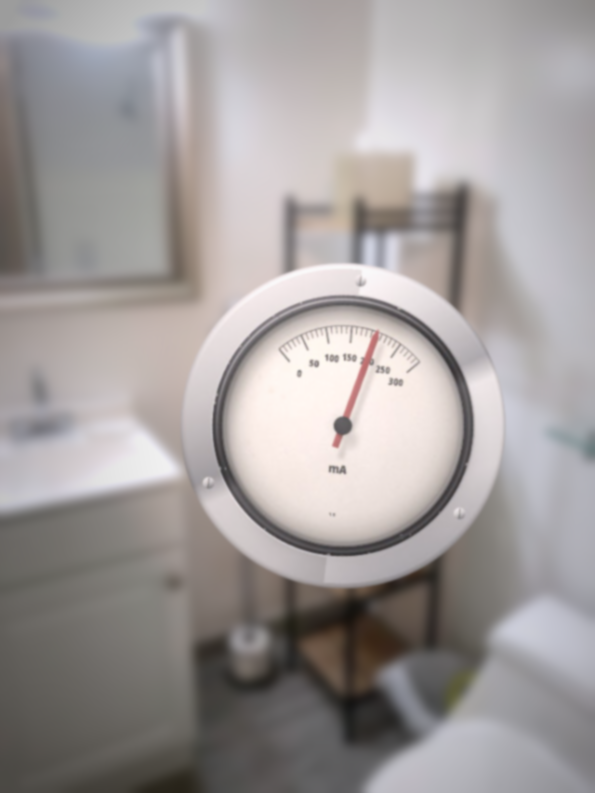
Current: mA 200
